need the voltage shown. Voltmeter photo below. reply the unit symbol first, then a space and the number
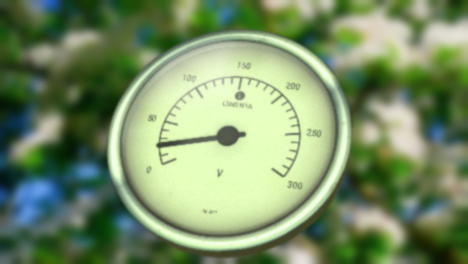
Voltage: V 20
